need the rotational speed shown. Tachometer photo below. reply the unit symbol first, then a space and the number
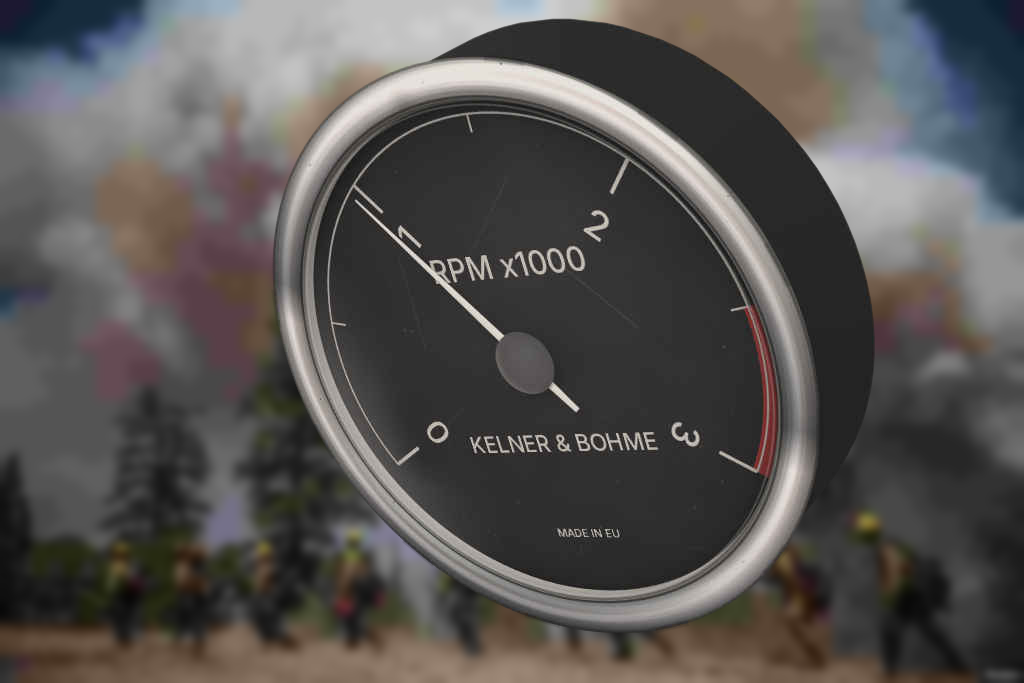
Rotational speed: rpm 1000
